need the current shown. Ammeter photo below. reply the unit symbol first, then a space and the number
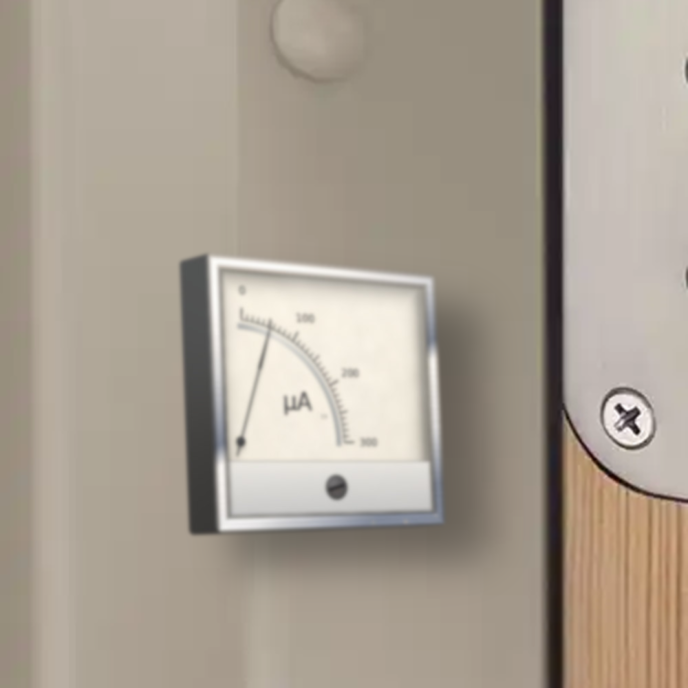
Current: µA 50
